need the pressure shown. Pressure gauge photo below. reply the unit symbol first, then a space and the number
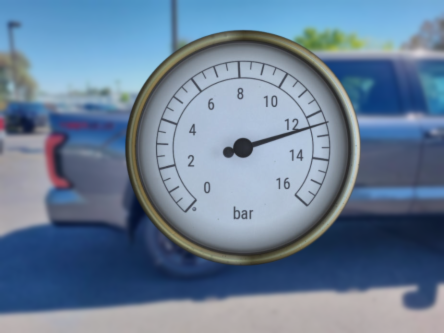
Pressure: bar 12.5
